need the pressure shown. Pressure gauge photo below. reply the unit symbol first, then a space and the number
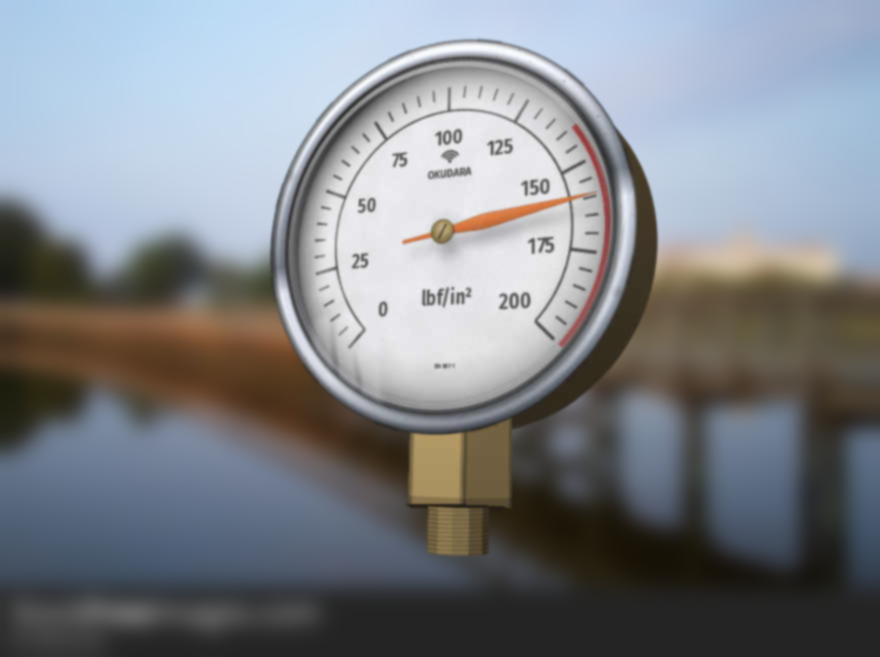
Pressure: psi 160
